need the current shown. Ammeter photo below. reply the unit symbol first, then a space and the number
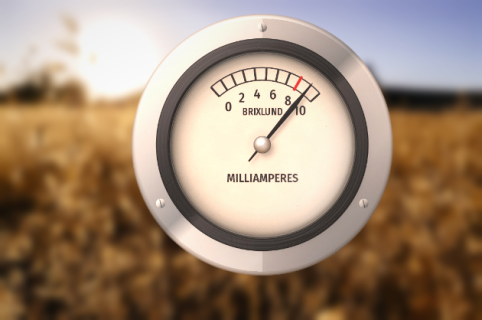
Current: mA 9
